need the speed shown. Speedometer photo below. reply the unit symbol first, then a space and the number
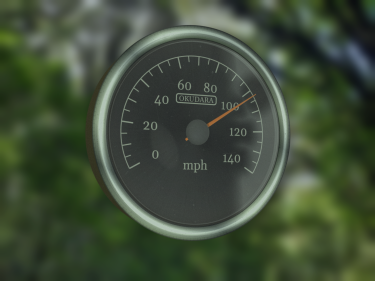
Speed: mph 102.5
